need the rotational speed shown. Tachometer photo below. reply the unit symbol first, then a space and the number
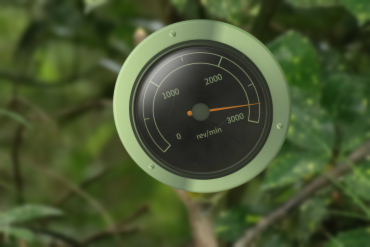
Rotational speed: rpm 2750
